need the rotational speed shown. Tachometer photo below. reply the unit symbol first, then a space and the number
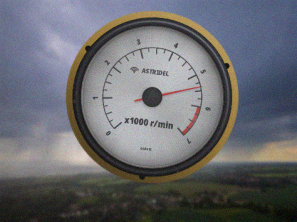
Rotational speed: rpm 5375
